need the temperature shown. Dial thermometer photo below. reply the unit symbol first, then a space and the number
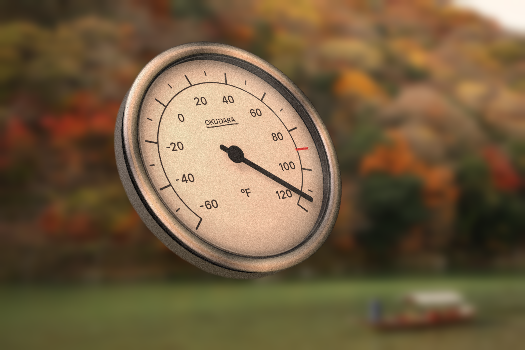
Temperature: °F 115
